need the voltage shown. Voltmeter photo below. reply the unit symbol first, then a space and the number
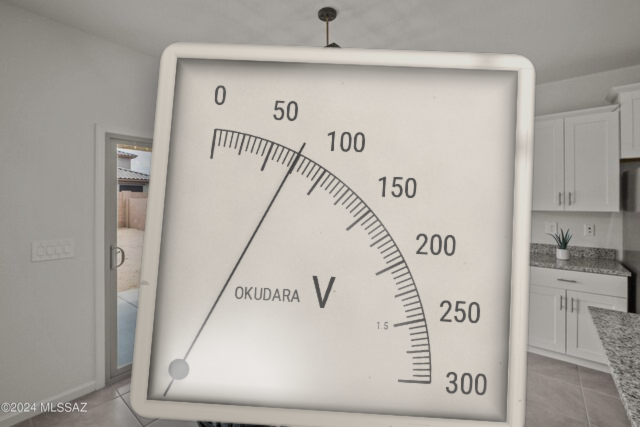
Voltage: V 75
